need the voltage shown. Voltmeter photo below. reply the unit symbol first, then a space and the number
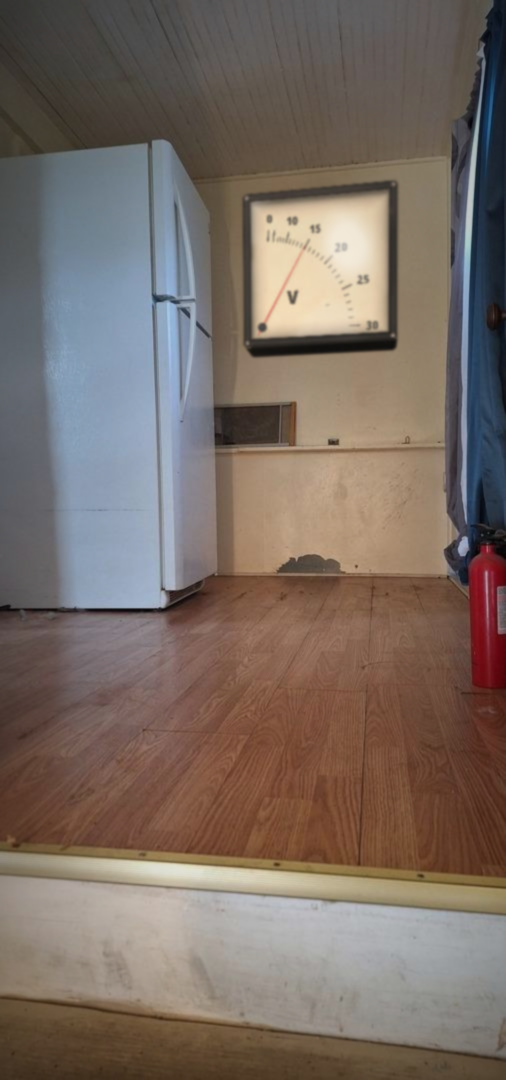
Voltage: V 15
